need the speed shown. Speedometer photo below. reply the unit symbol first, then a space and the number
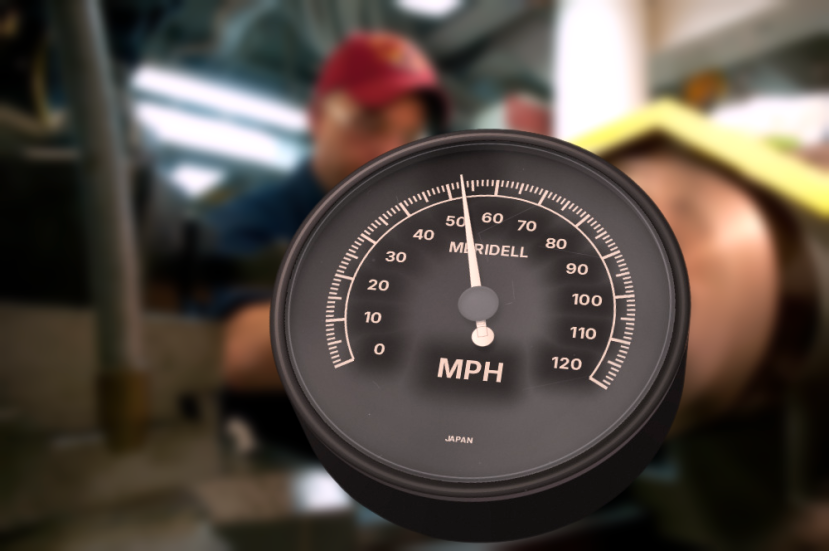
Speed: mph 53
